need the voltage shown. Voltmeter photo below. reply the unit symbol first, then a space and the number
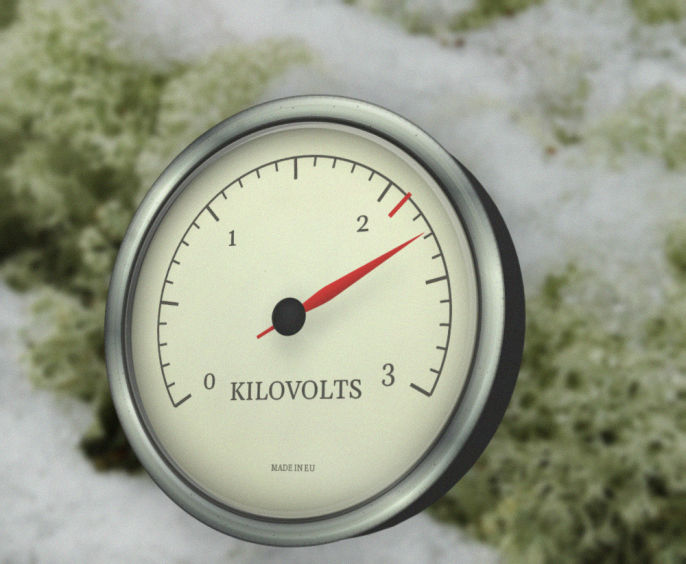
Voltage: kV 2.3
